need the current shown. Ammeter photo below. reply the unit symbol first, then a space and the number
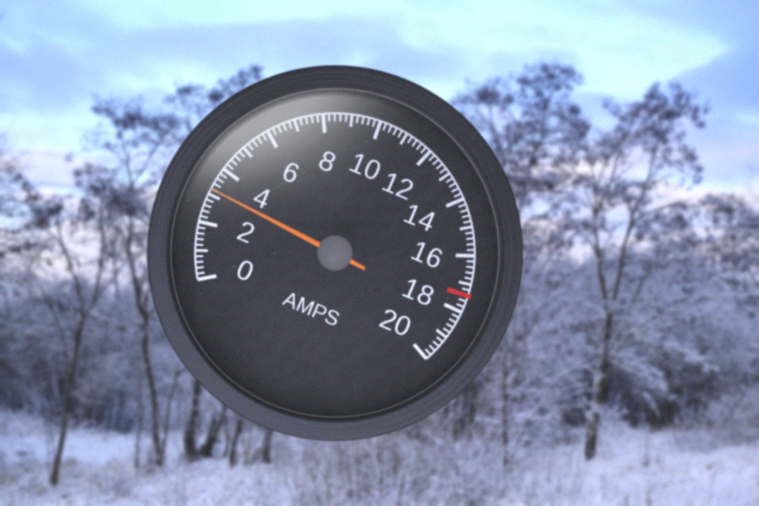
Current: A 3.2
